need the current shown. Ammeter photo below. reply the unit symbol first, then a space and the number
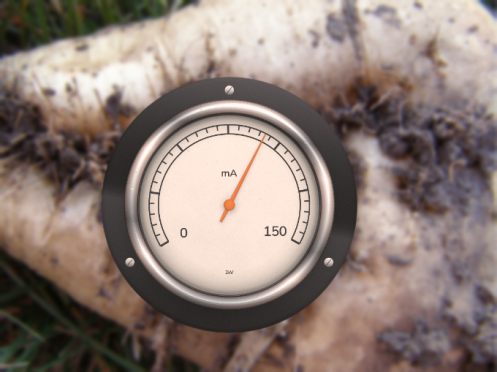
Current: mA 92.5
